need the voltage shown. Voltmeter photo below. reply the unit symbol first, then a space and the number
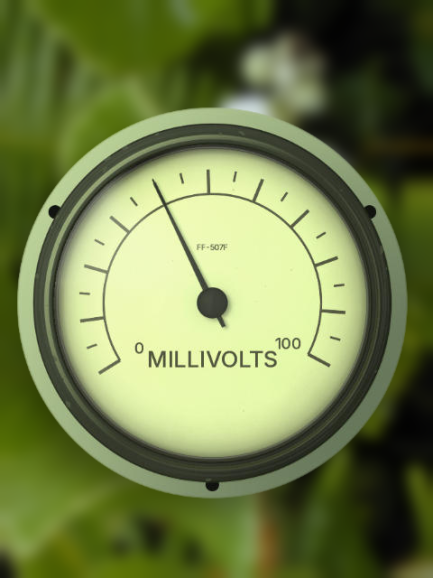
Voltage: mV 40
